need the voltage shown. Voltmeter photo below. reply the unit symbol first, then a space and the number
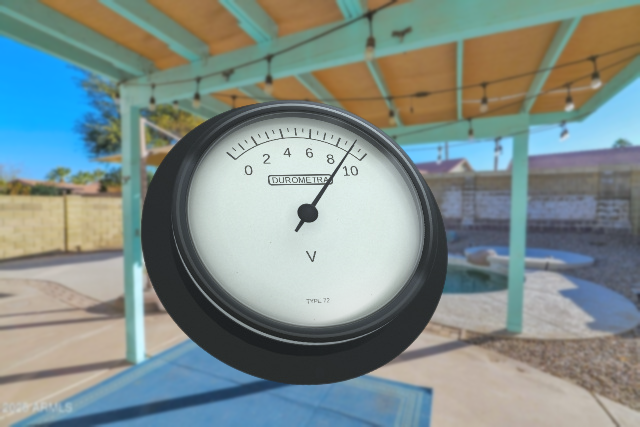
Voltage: V 9
